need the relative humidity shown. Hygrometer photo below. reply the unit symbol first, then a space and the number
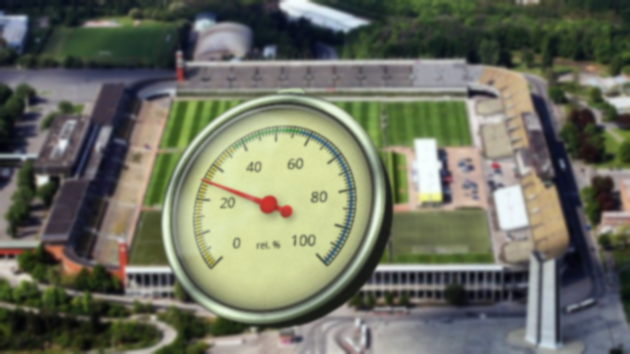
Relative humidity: % 25
